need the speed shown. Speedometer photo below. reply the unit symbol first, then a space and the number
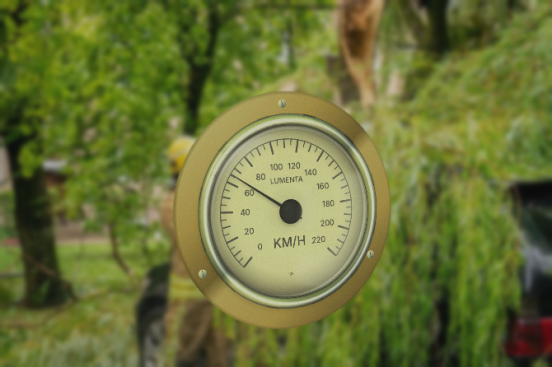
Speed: km/h 65
